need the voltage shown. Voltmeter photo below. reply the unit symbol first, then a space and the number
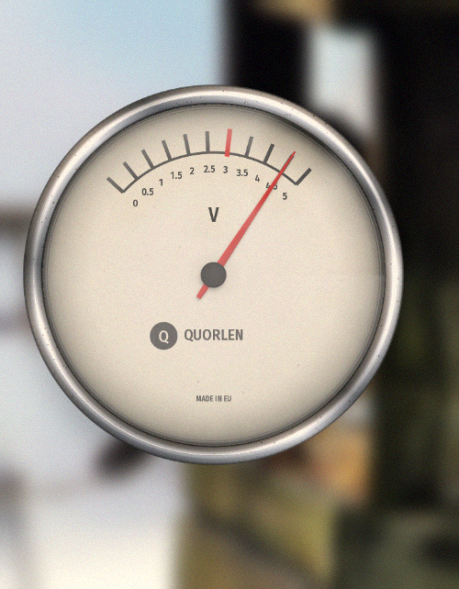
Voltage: V 4.5
